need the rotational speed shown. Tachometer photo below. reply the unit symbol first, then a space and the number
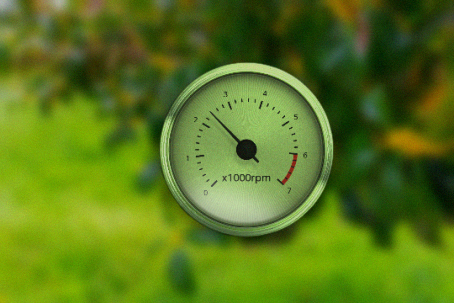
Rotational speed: rpm 2400
